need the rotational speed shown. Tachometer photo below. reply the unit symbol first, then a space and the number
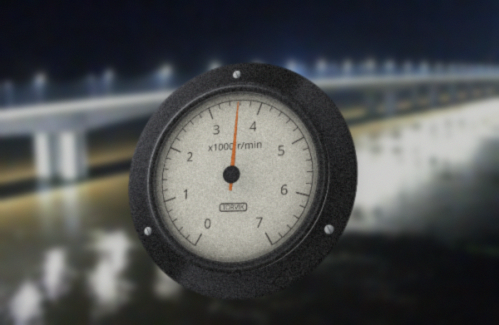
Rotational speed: rpm 3600
